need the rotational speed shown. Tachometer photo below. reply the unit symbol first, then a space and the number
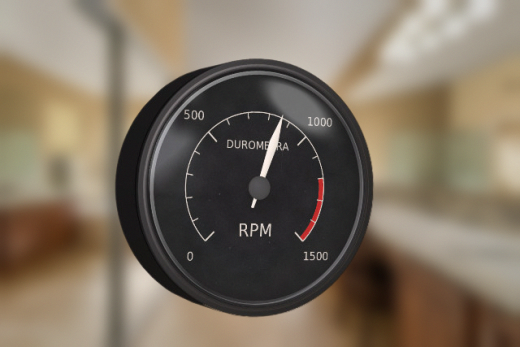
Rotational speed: rpm 850
